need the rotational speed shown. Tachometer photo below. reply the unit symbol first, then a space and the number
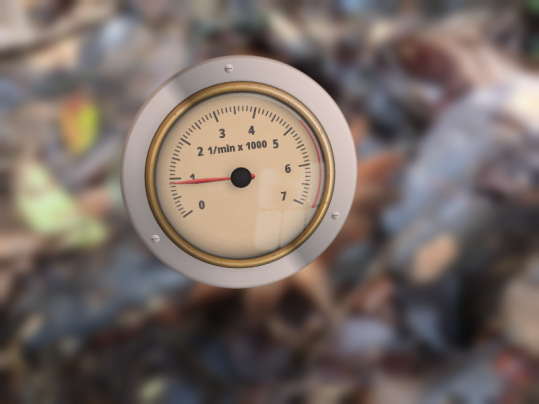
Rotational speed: rpm 900
